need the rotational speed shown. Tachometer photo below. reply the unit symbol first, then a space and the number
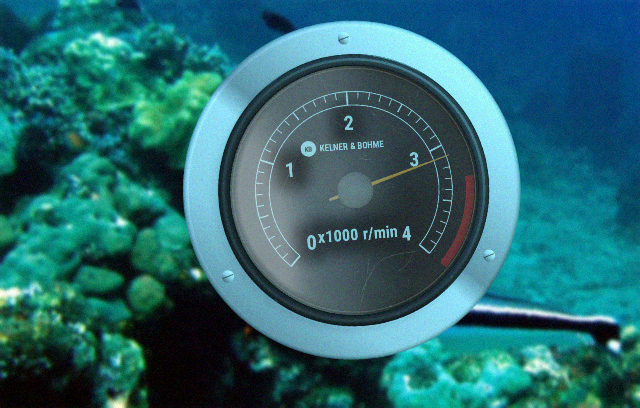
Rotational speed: rpm 3100
